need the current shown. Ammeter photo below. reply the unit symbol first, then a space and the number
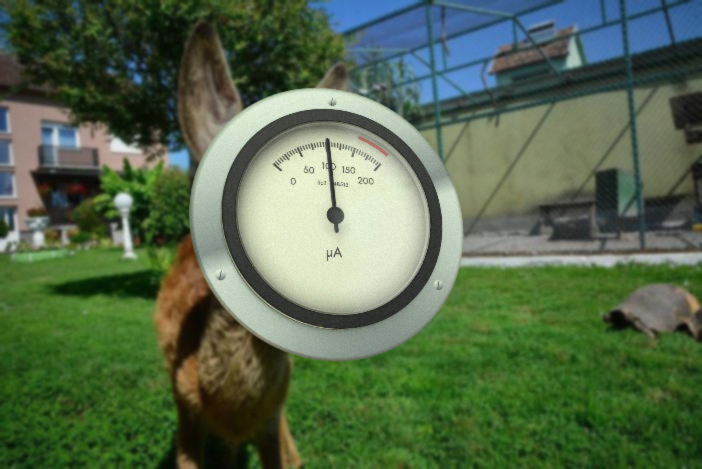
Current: µA 100
